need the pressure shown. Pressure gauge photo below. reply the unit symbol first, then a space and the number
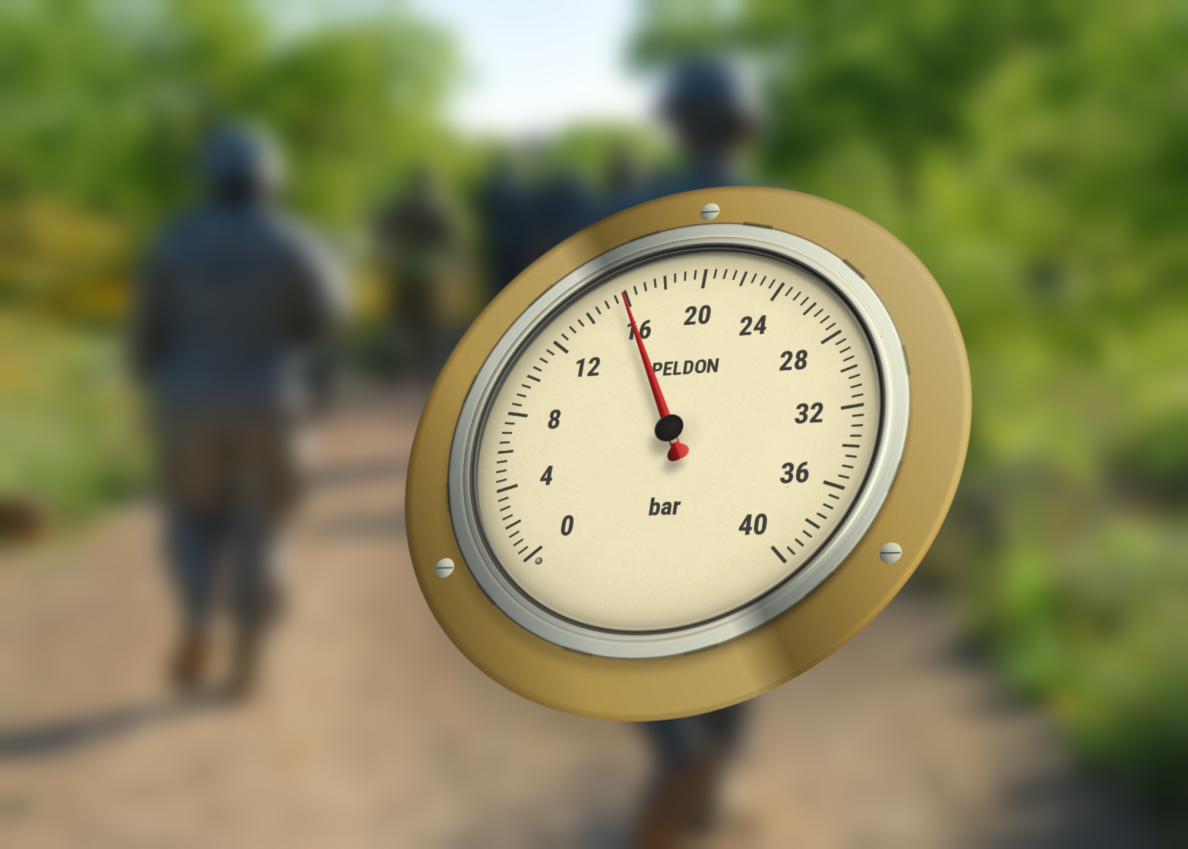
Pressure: bar 16
